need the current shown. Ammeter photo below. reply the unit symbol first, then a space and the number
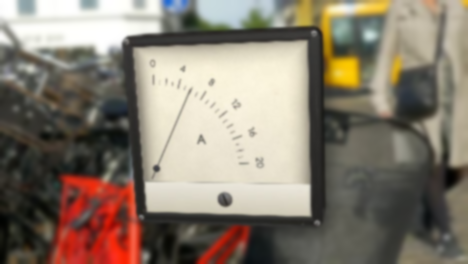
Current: A 6
